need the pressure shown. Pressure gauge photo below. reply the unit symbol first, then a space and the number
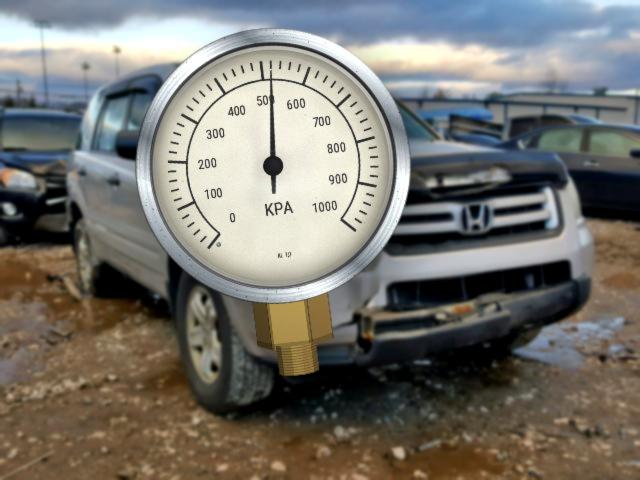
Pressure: kPa 520
